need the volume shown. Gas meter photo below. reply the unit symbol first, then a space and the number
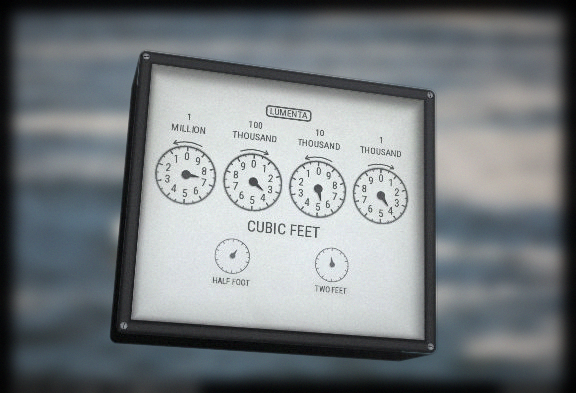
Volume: ft³ 735400
